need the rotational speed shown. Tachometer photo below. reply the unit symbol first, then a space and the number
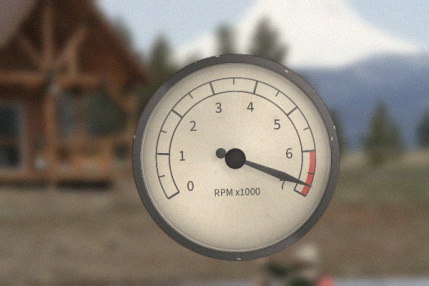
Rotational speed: rpm 6750
